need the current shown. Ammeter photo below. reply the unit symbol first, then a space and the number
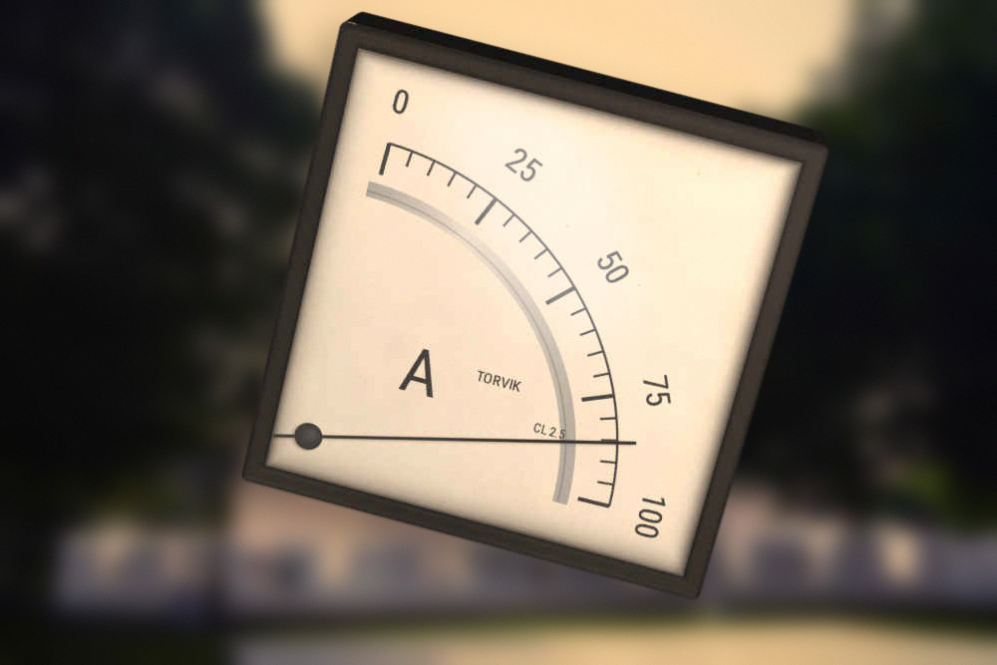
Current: A 85
